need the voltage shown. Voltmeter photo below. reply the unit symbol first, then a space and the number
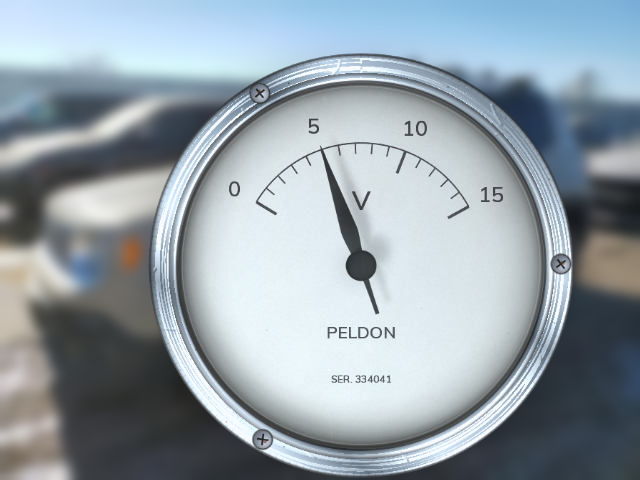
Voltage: V 5
